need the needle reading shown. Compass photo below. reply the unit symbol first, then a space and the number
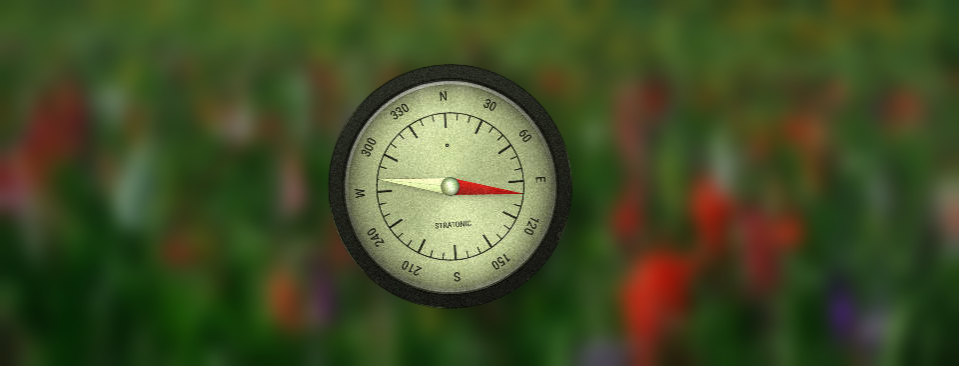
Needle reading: ° 100
